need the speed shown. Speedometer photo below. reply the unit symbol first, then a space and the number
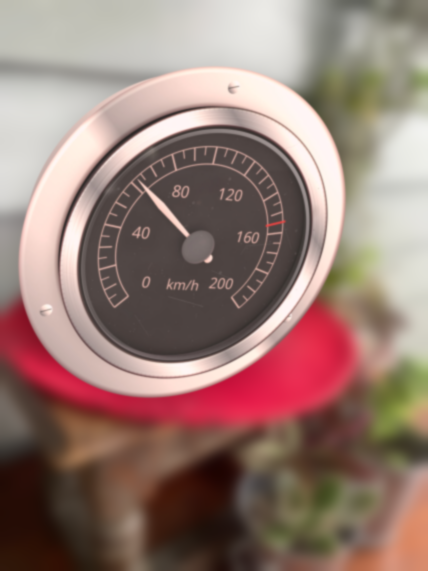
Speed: km/h 62.5
